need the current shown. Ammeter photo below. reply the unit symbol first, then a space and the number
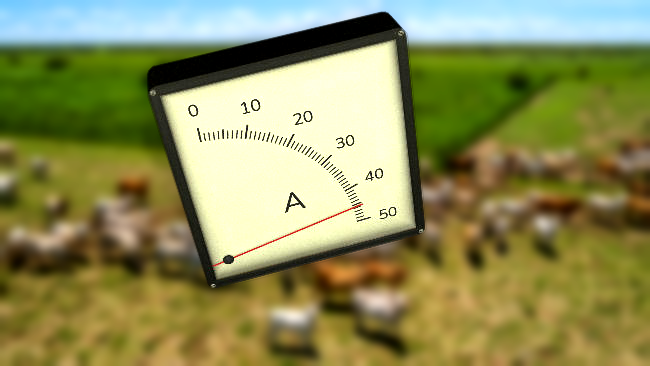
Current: A 45
